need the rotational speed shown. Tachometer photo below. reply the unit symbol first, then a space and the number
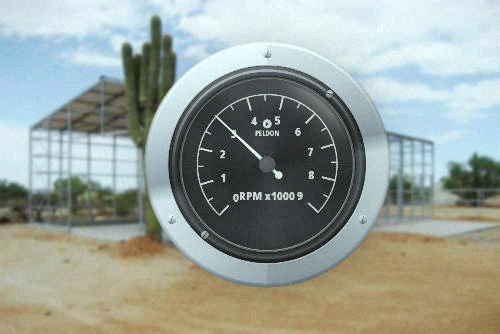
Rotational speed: rpm 3000
